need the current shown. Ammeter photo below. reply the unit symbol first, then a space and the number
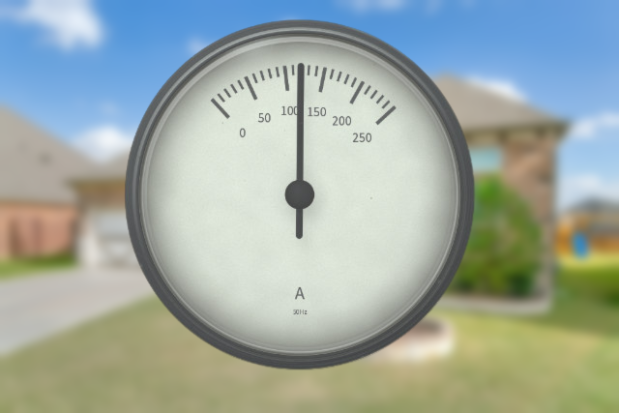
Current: A 120
